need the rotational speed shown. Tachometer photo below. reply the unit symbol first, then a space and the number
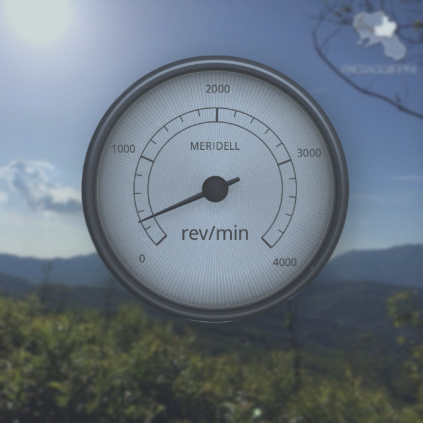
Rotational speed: rpm 300
